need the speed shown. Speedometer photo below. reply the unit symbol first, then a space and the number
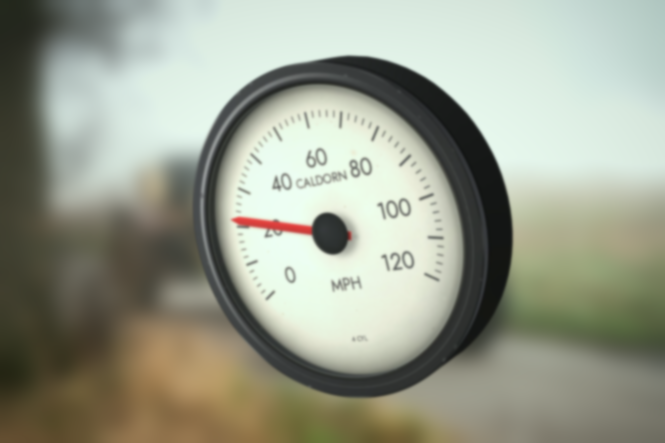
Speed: mph 22
